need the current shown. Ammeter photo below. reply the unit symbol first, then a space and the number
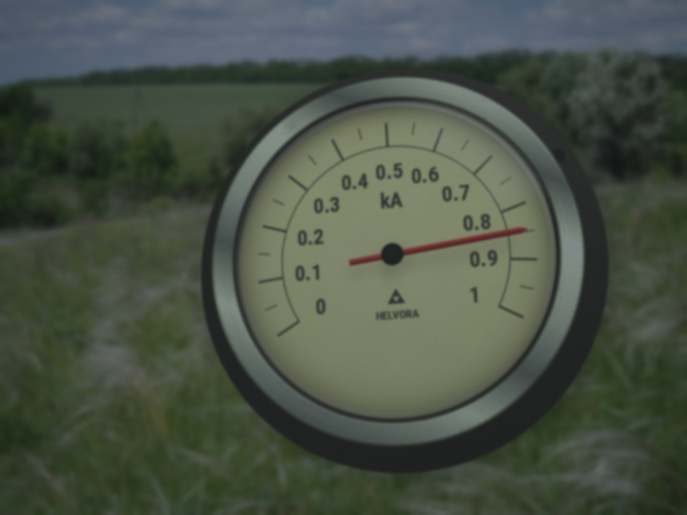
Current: kA 0.85
